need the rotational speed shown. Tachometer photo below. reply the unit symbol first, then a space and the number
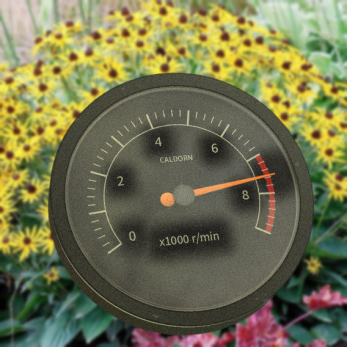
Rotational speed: rpm 7600
